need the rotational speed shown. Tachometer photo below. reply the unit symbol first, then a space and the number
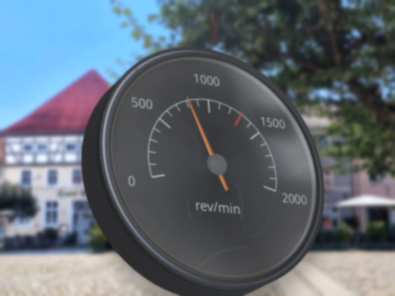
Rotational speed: rpm 800
